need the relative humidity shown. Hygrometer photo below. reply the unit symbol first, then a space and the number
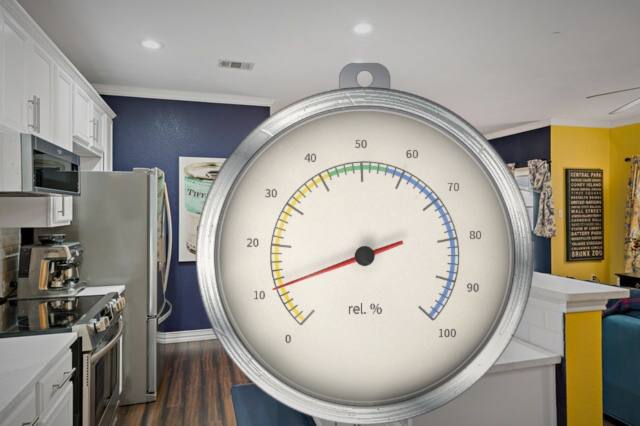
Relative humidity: % 10
